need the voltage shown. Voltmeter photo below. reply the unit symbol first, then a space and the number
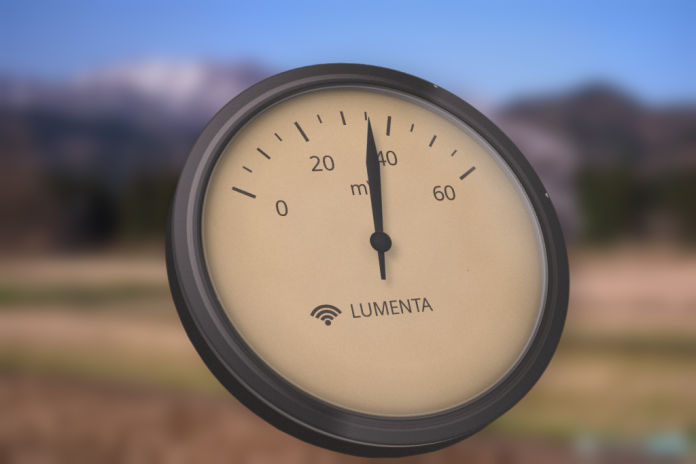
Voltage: mV 35
